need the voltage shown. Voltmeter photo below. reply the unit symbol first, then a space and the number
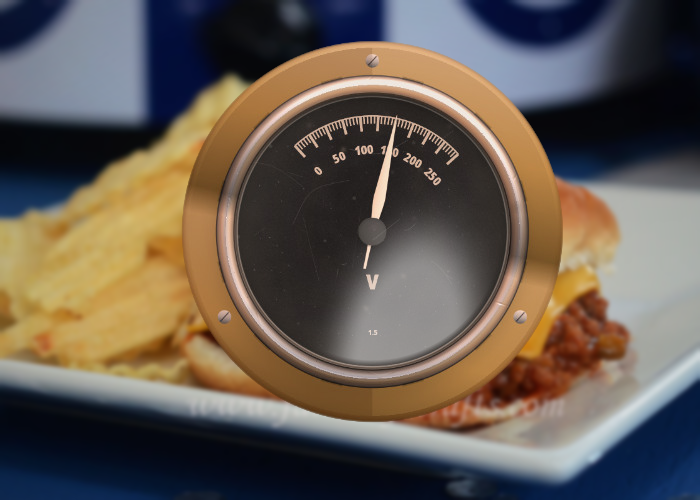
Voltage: V 150
